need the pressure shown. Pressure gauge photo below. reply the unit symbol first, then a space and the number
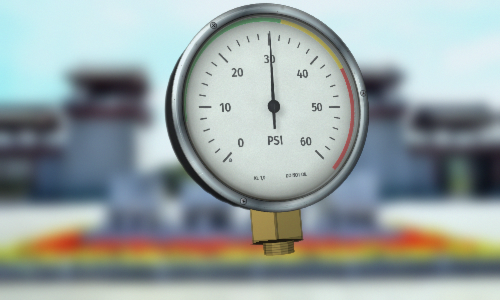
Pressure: psi 30
